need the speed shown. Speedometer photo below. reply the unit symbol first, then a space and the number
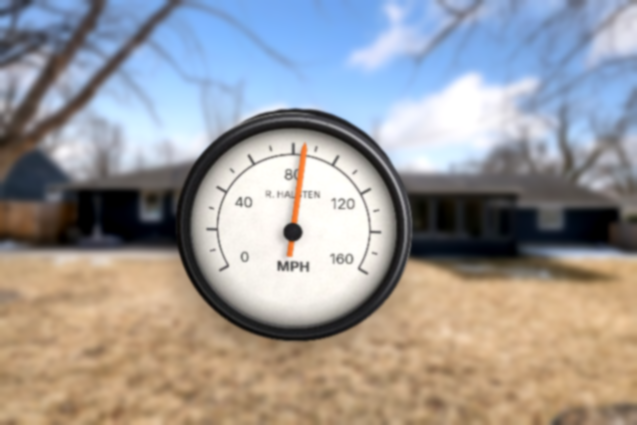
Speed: mph 85
